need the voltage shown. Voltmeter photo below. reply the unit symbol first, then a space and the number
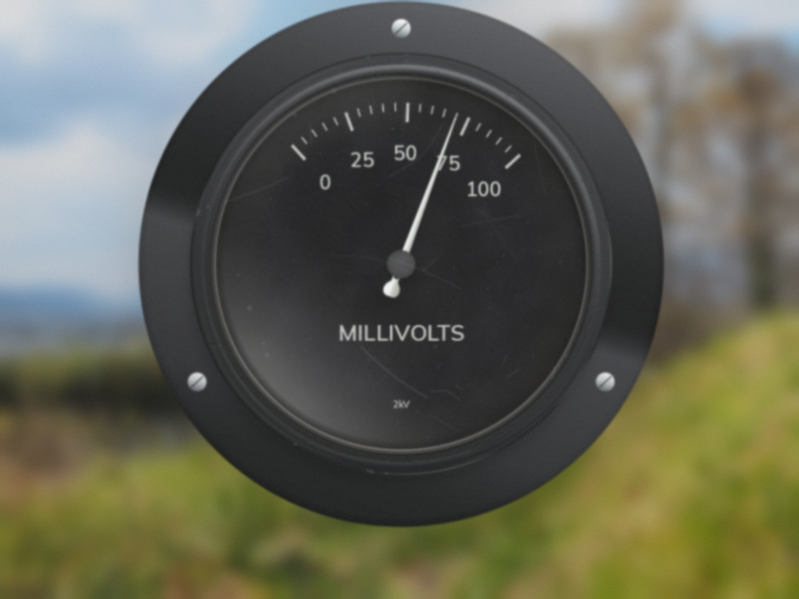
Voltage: mV 70
